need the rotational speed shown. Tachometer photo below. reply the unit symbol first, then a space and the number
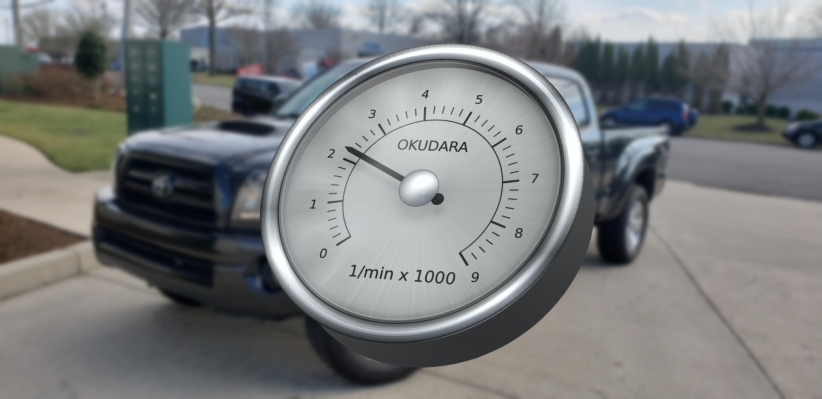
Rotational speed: rpm 2200
